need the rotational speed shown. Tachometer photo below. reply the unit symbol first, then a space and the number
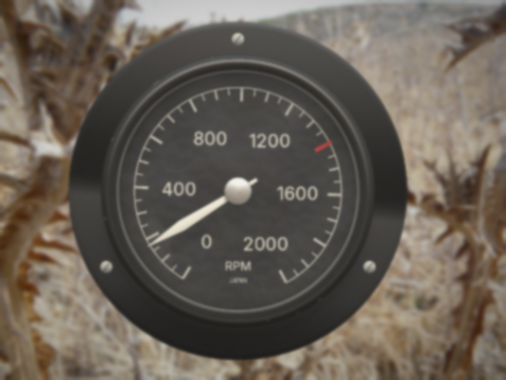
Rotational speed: rpm 175
